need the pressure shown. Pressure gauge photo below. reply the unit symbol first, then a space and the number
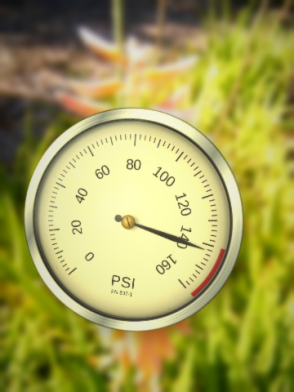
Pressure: psi 142
